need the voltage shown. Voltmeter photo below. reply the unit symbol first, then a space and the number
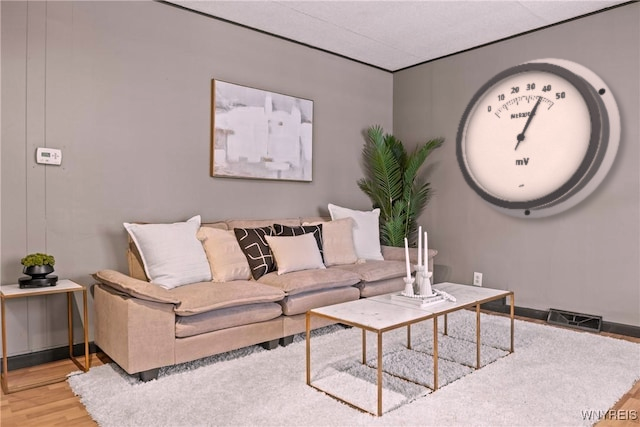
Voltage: mV 40
